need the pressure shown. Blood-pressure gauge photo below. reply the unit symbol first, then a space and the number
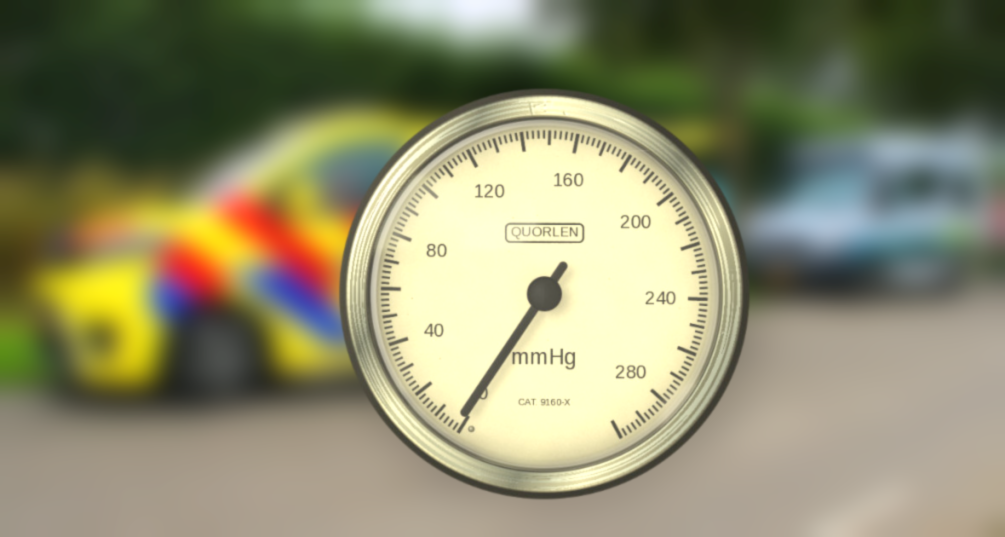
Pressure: mmHg 2
